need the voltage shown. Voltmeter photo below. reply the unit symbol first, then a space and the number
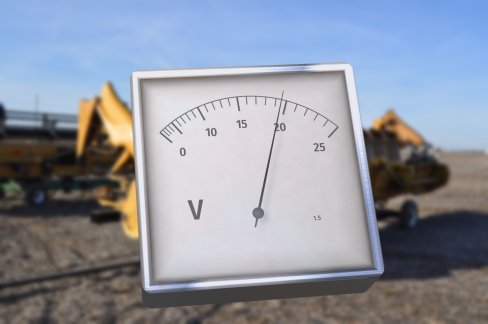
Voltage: V 19.5
